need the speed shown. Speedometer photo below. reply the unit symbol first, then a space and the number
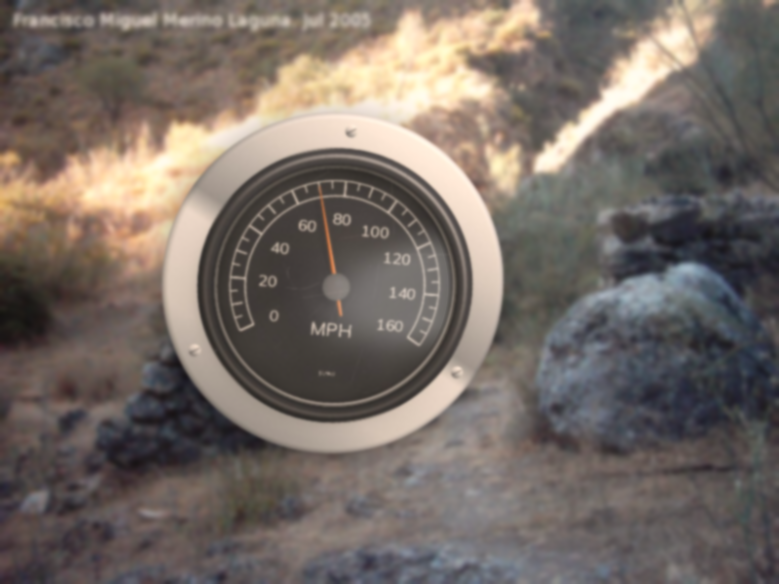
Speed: mph 70
